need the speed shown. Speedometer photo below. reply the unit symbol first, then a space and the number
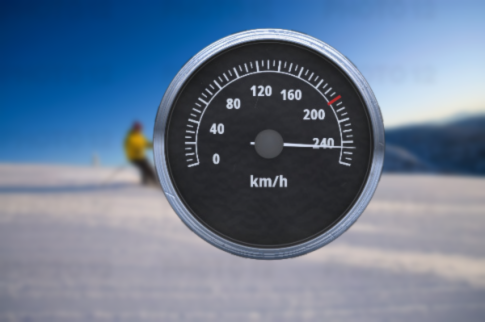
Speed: km/h 245
